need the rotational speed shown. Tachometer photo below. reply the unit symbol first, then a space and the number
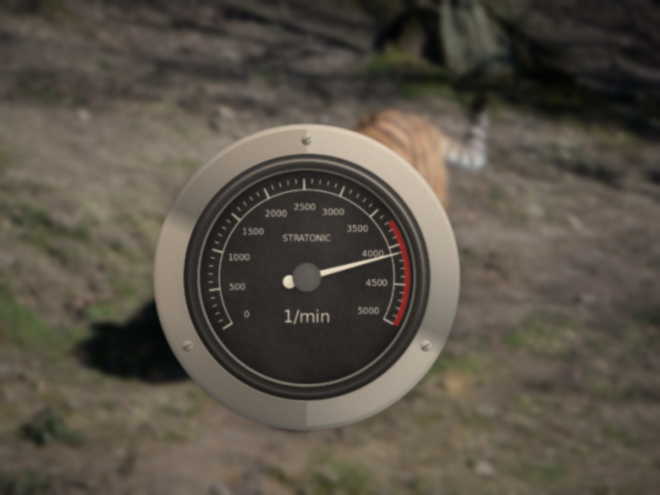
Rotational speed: rpm 4100
